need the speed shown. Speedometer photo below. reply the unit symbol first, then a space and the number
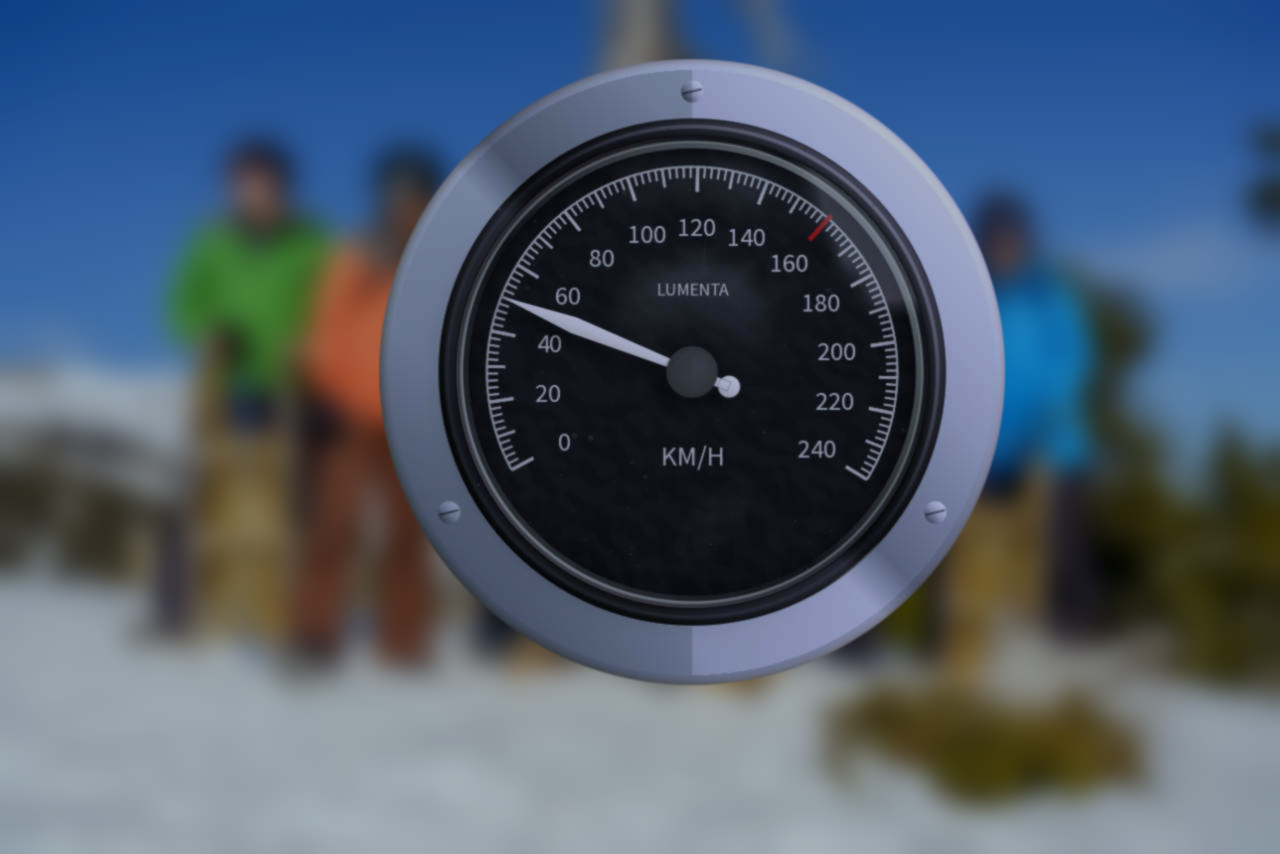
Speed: km/h 50
